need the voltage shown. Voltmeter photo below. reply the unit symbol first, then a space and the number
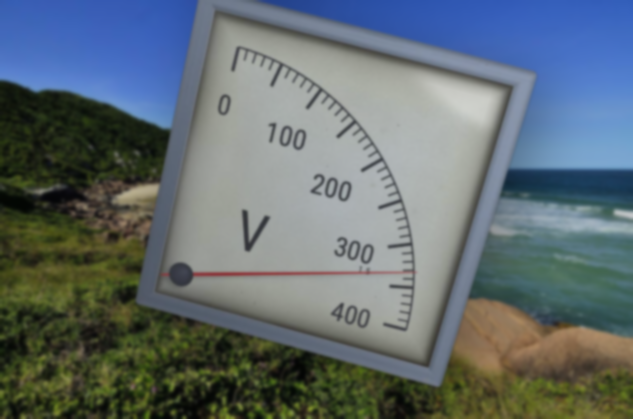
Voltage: V 330
